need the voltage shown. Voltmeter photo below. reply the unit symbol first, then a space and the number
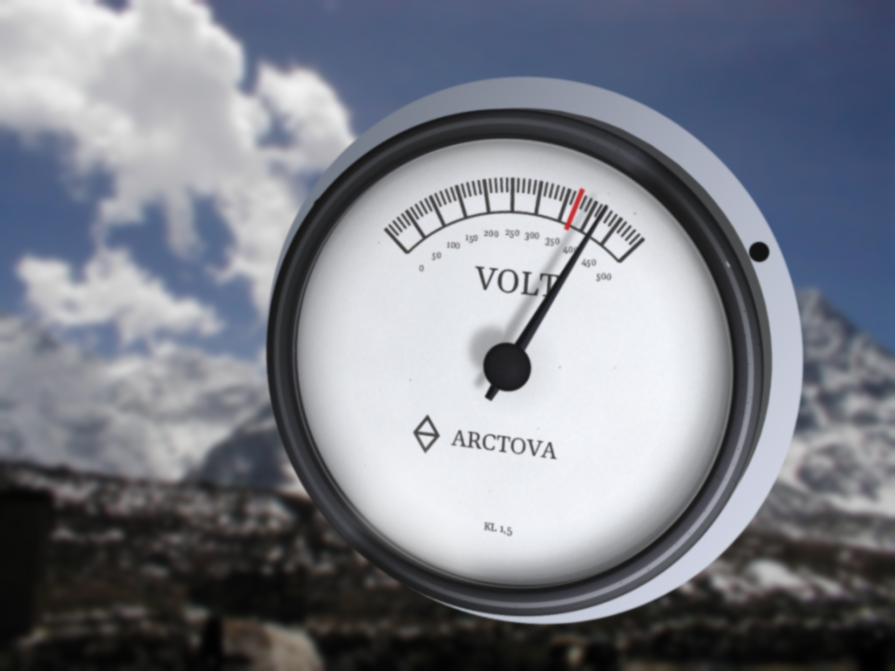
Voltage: V 420
